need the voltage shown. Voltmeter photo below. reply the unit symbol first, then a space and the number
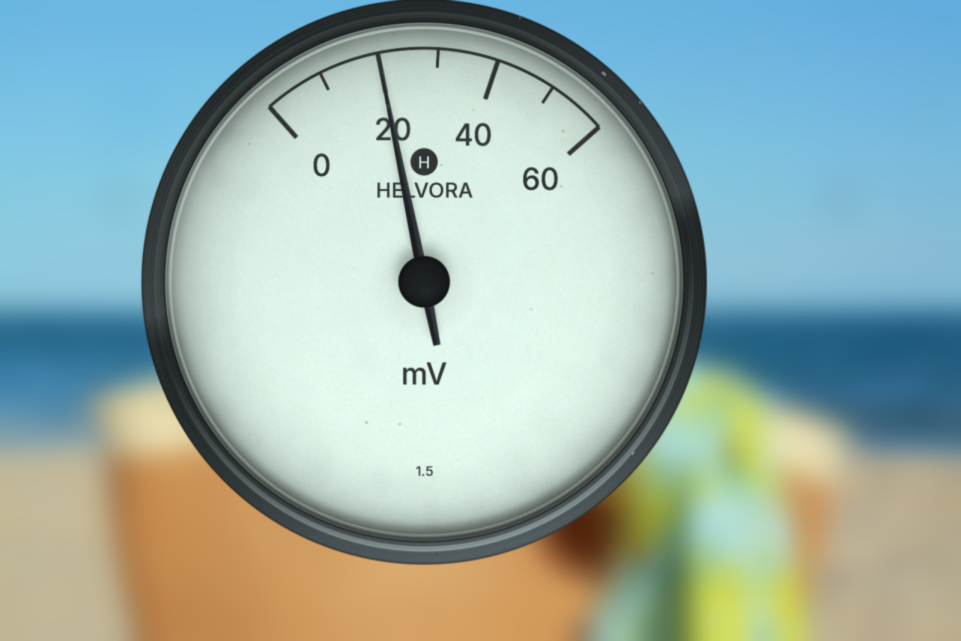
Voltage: mV 20
